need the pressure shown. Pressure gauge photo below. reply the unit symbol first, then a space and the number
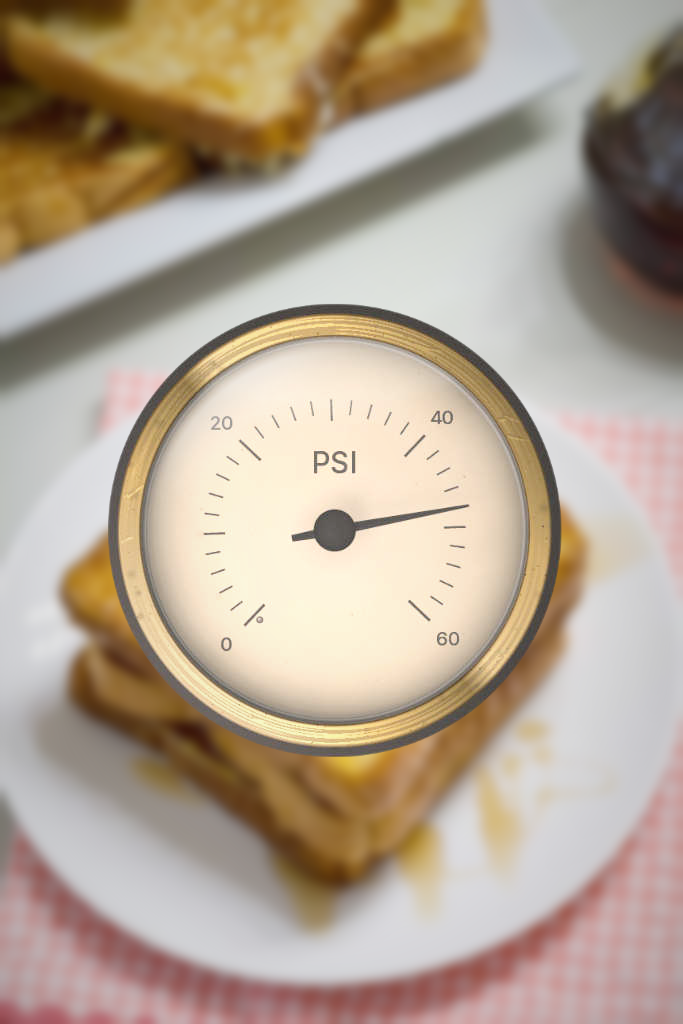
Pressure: psi 48
